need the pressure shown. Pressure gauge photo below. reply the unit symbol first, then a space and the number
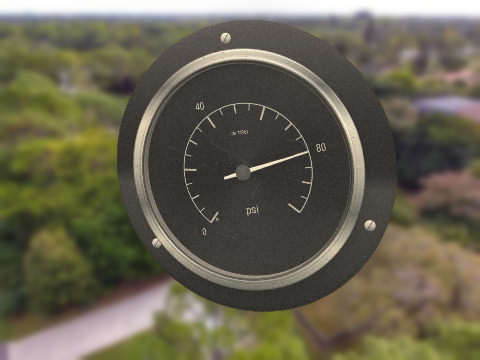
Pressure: psi 80
